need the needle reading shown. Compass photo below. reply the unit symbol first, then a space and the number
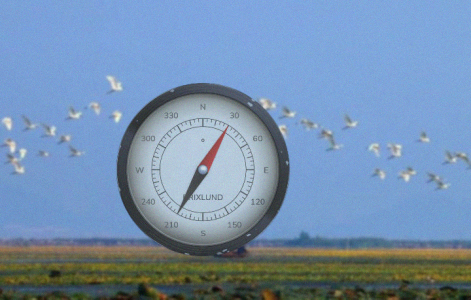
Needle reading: ° 30
